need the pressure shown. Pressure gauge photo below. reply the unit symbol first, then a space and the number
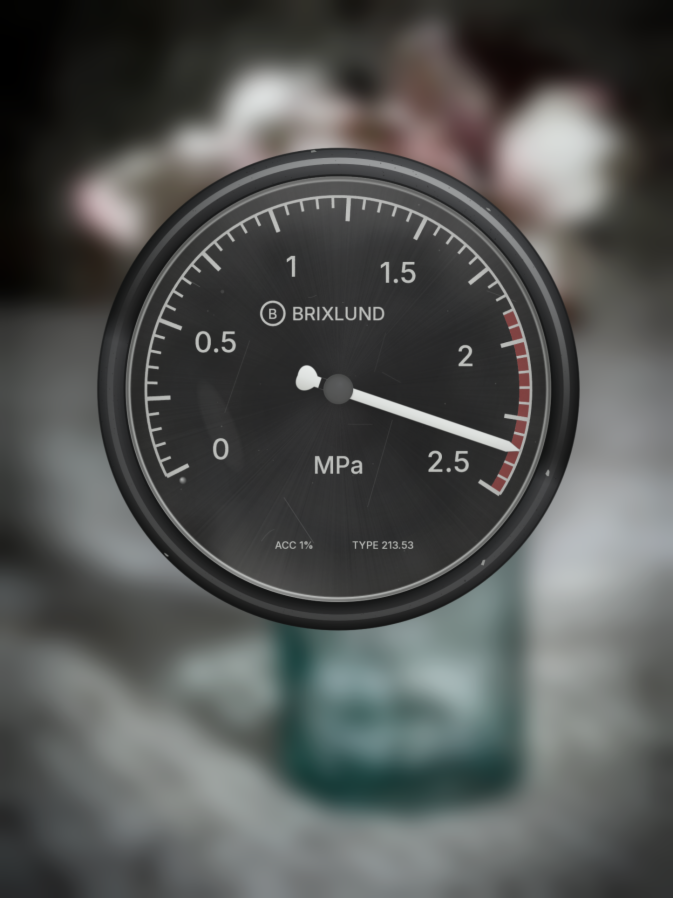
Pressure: MPa 2.35
